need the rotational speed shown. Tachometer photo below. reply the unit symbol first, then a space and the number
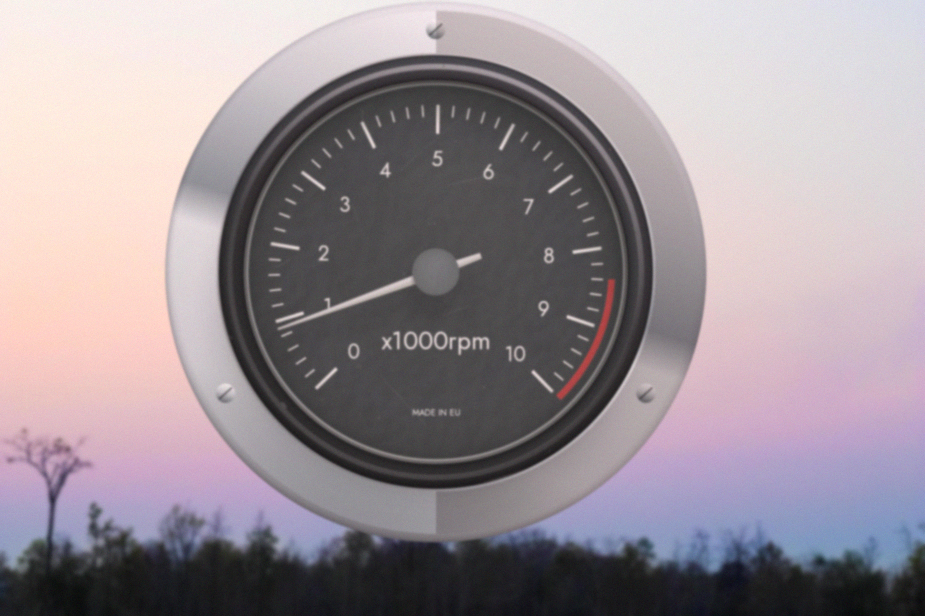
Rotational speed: rpm 900
